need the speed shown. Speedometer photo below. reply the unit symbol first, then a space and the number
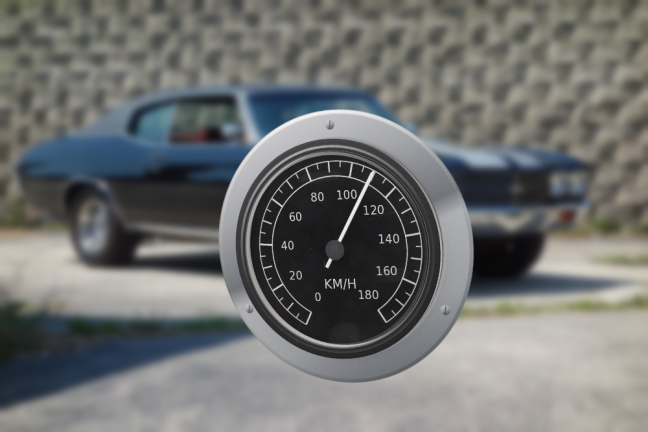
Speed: km/h 110
